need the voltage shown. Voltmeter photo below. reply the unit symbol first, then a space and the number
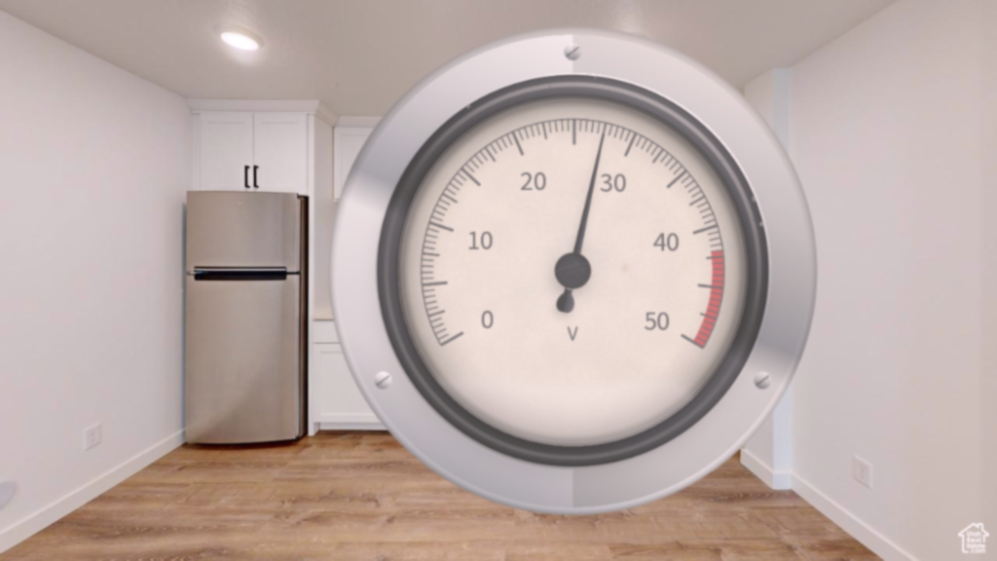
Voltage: V 27.5
